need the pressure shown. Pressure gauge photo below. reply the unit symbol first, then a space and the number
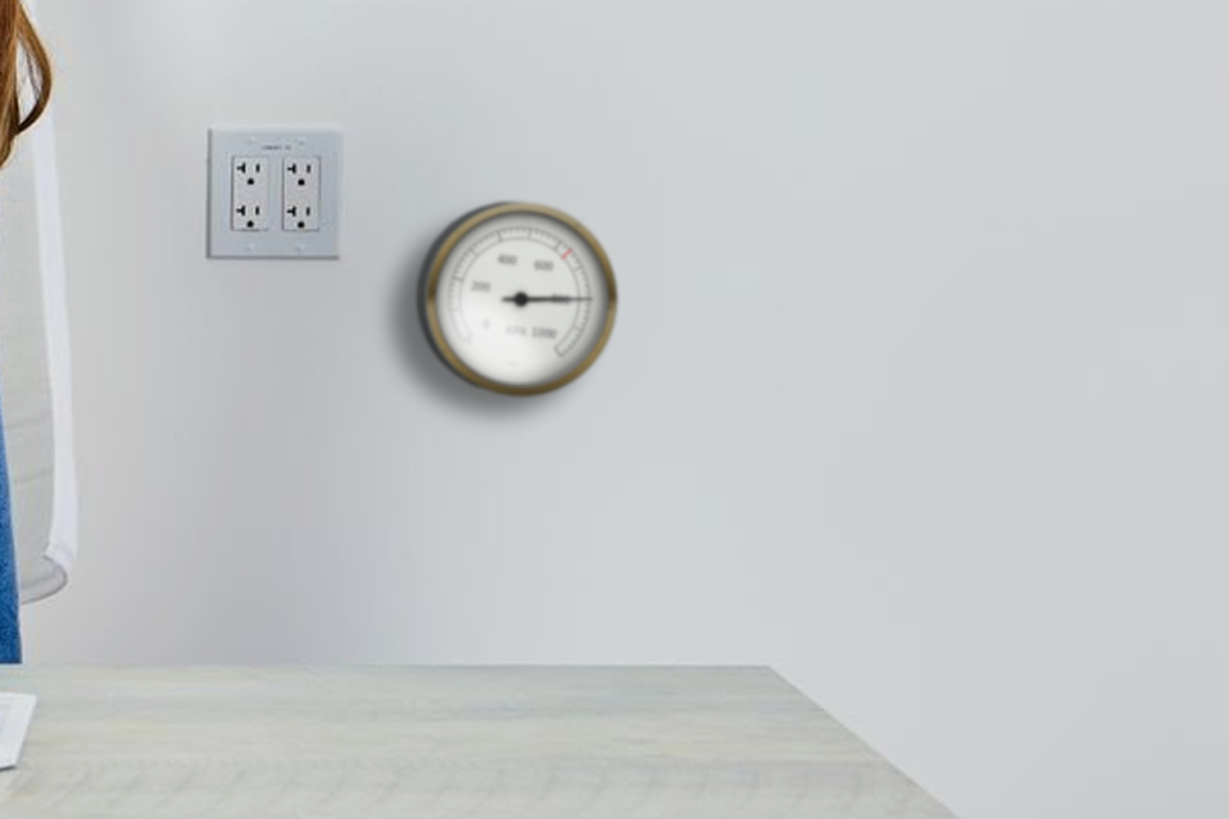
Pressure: kPa 800
